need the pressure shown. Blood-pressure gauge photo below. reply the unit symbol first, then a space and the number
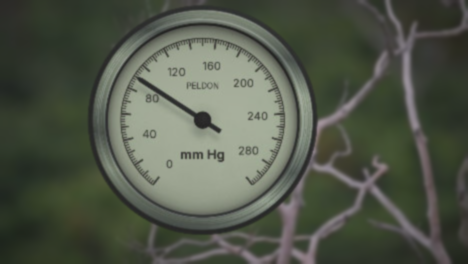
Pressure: mmHg 90
